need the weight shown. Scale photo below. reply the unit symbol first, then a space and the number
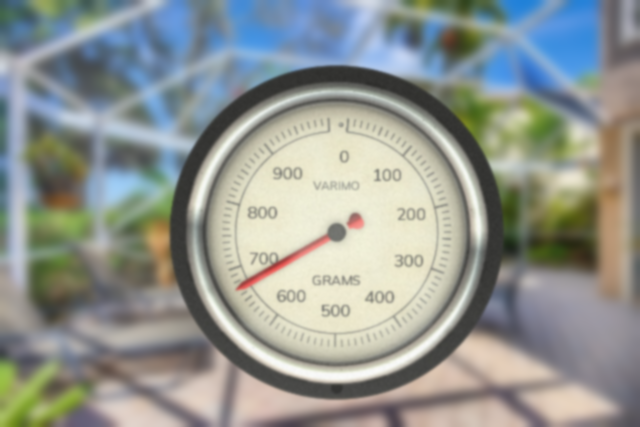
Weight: g 670
